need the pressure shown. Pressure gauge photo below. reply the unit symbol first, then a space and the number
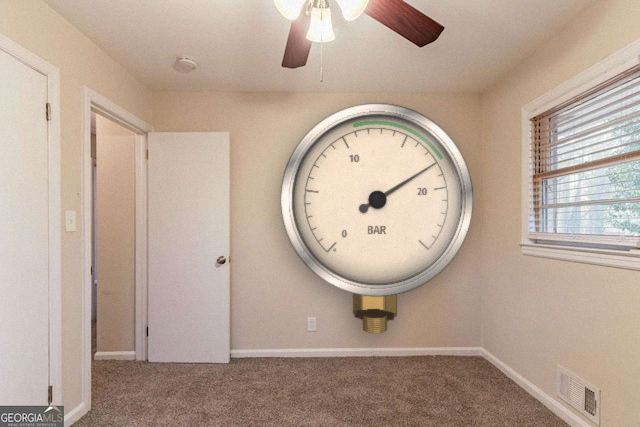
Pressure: bar 18
